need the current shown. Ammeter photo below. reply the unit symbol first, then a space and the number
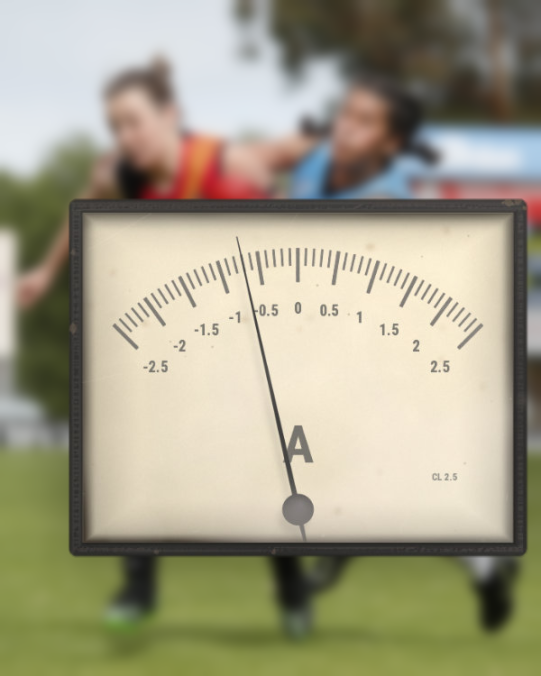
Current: A -0.7
